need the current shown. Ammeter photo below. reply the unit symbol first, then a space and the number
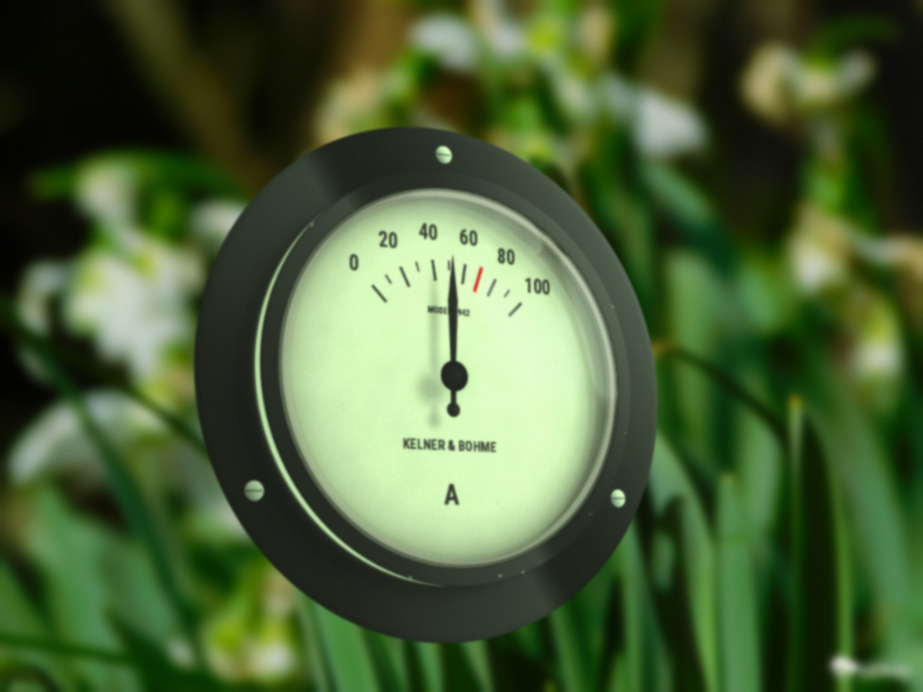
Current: A 50
